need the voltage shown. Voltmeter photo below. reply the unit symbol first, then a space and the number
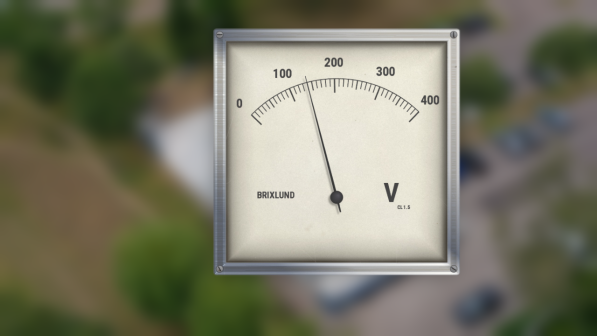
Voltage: V 140
